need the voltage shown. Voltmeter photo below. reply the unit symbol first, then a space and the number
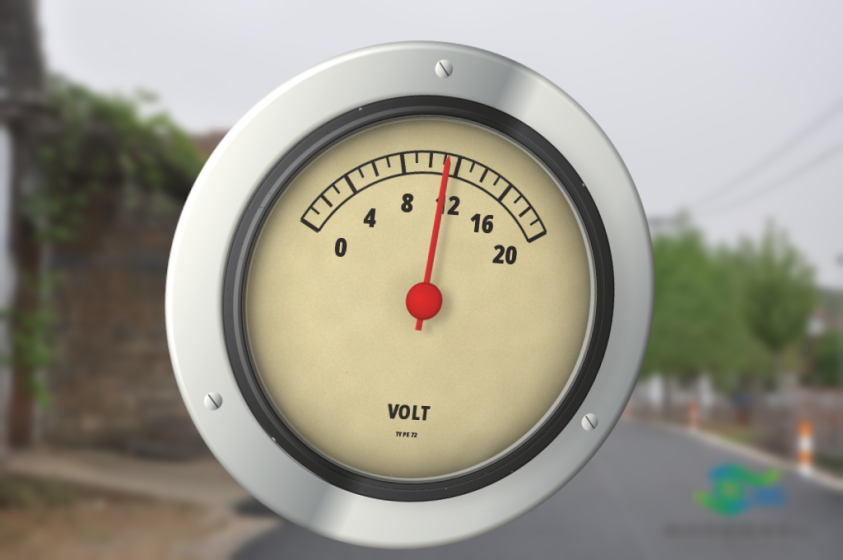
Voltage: V 11
